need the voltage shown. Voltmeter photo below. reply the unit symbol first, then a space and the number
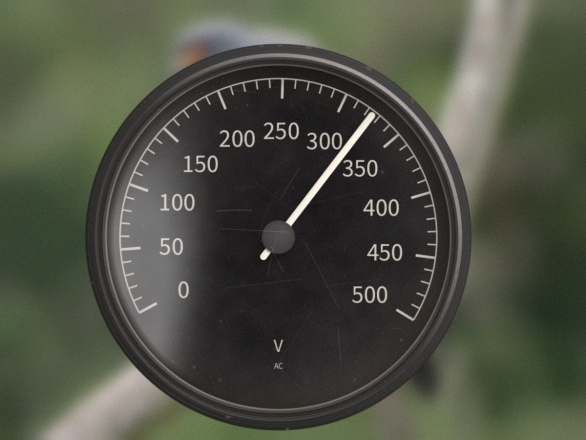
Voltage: V 325
